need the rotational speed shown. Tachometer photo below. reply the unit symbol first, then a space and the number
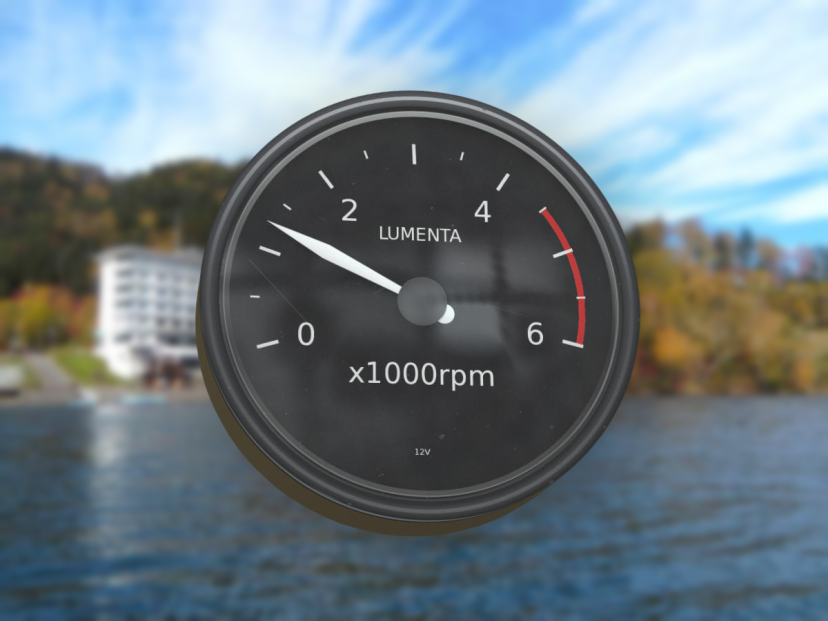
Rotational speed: rpm 1250
